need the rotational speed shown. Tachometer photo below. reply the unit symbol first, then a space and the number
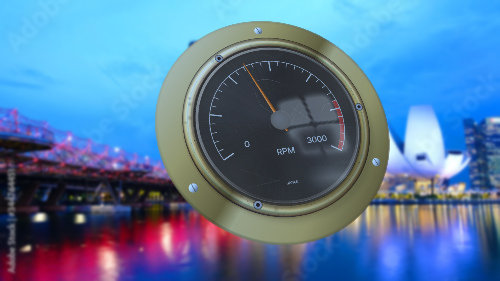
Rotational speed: rpm 1200
